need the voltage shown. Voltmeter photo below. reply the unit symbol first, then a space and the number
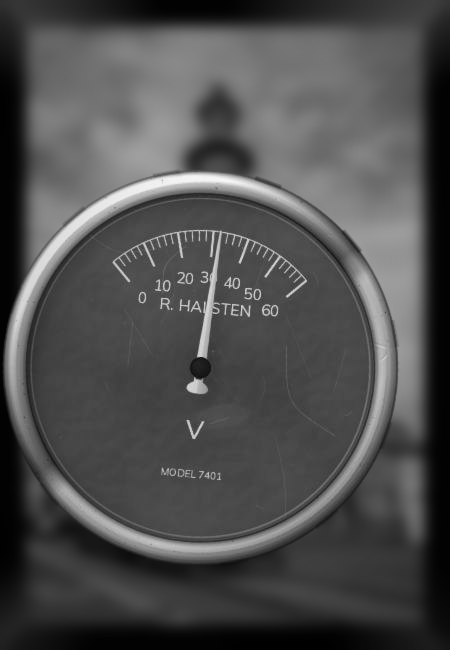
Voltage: V 32
